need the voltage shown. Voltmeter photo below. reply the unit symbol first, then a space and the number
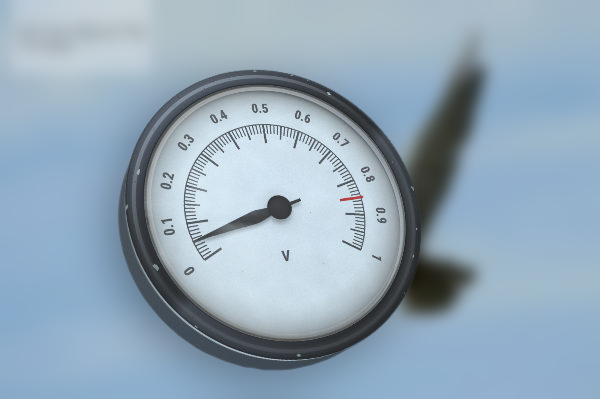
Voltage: V 0.05
